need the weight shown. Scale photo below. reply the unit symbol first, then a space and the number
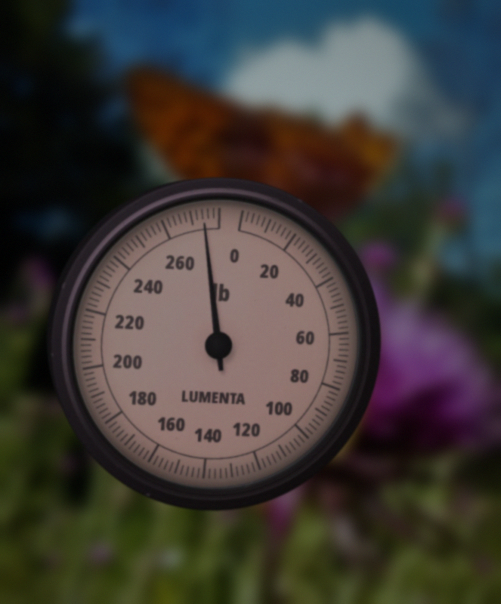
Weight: lb 274
